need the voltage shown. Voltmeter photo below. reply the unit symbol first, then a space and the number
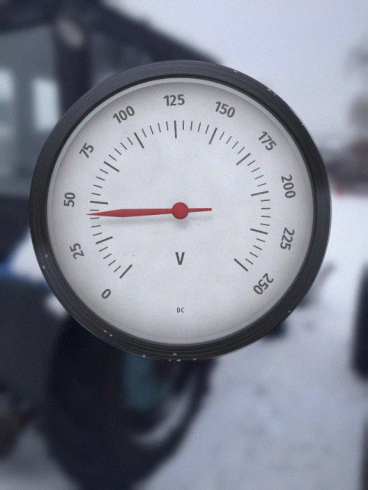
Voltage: V 42.5
